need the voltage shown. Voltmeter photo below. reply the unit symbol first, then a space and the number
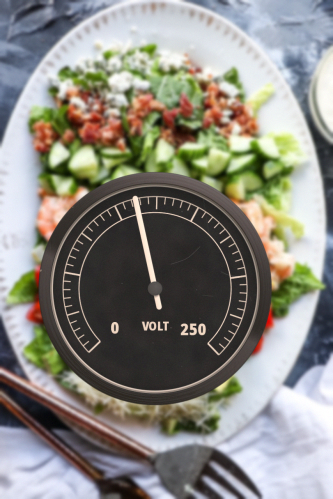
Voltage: V 112.5
